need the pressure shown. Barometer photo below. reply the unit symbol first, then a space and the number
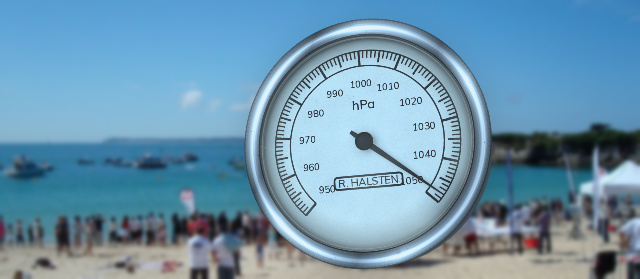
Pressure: hPa 1048
